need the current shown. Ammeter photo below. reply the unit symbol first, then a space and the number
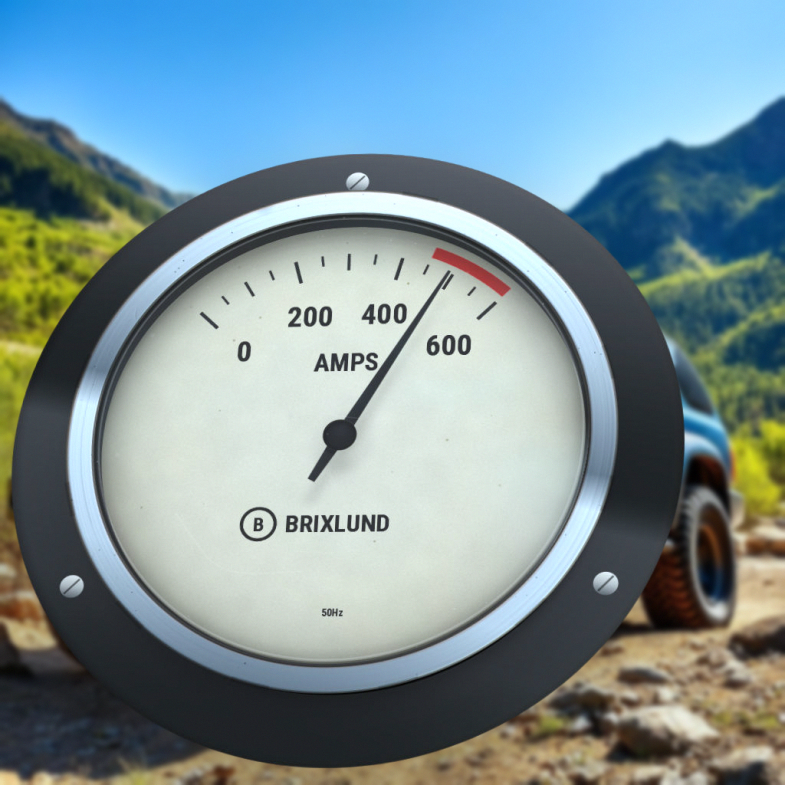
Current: A 500
